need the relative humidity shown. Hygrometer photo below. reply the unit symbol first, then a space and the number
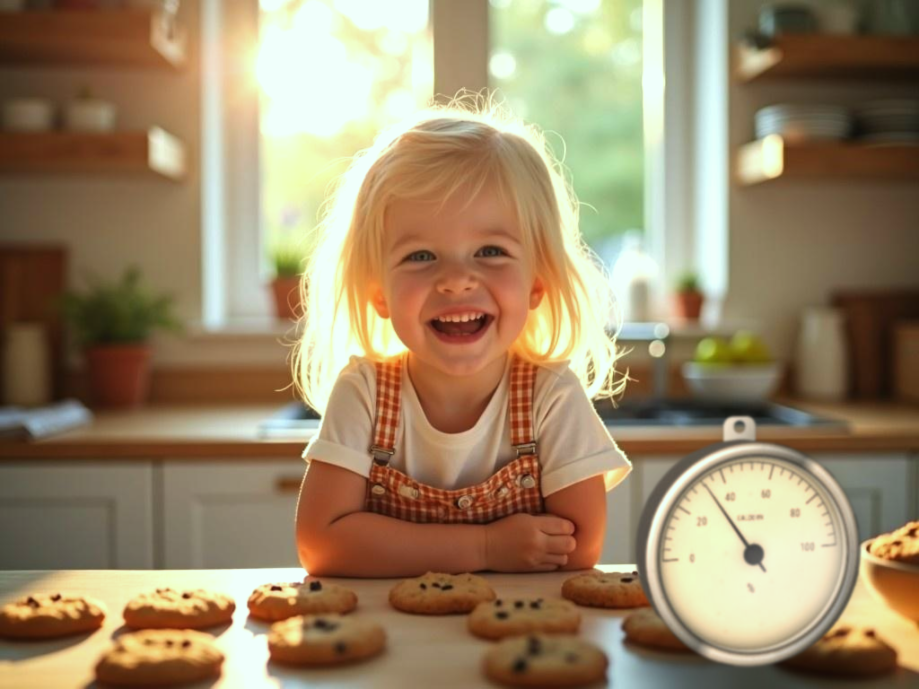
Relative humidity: % 32
